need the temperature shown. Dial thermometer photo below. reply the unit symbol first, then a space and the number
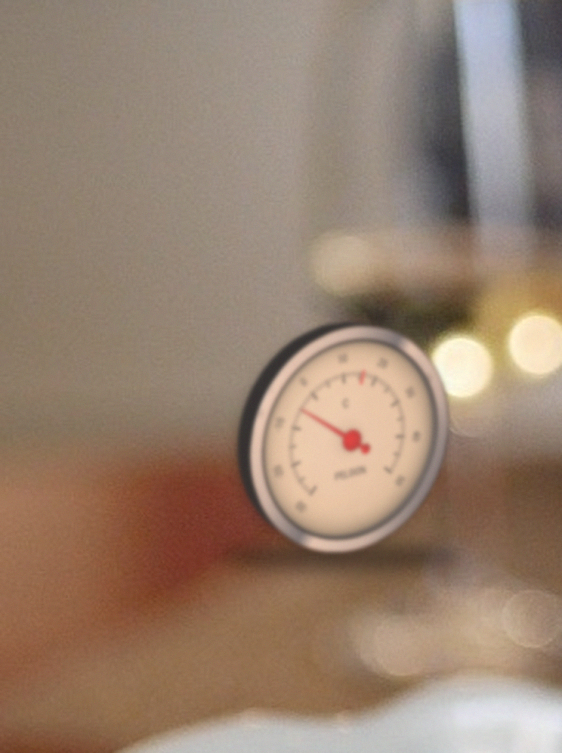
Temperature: °C -5
